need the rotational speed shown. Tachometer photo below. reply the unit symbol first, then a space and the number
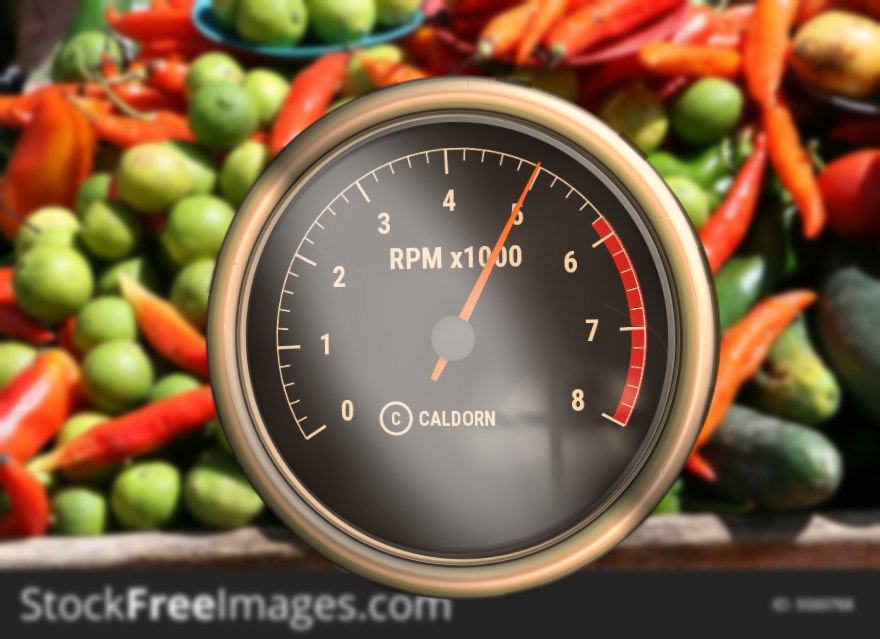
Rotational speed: rpm 5000
